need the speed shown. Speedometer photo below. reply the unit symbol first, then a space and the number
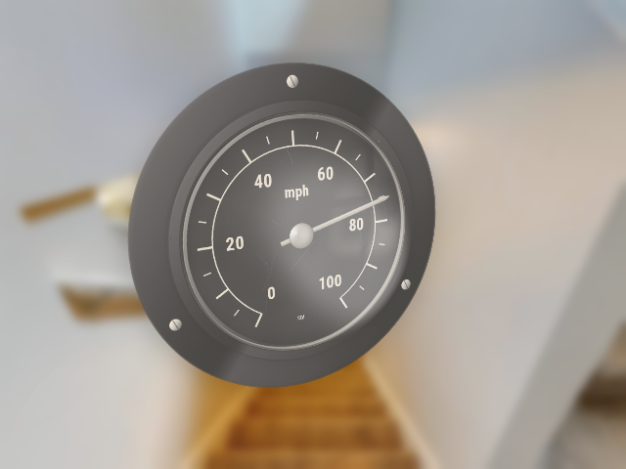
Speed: mph 75
